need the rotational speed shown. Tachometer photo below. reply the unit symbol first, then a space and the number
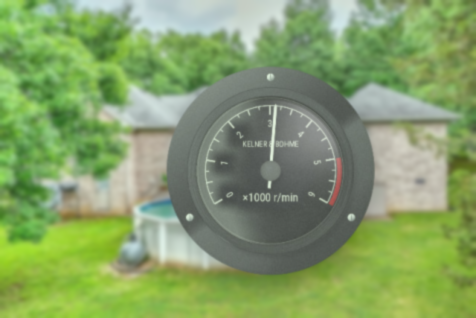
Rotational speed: rpm 3125
